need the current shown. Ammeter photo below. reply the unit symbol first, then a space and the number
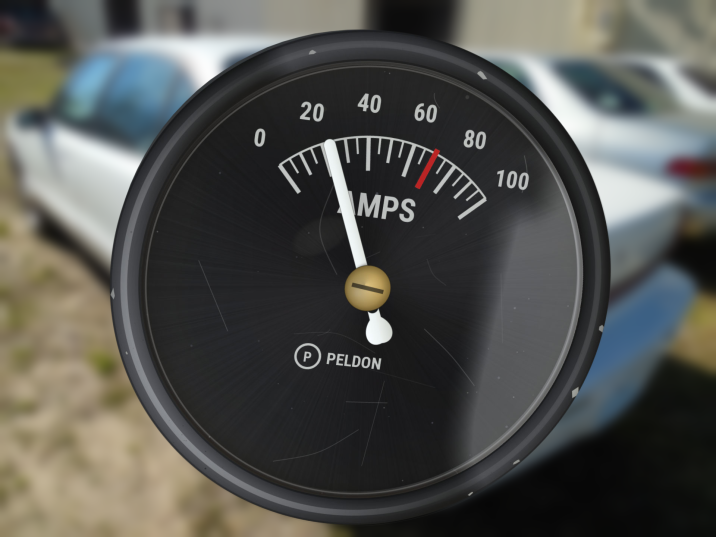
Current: A 22.5
